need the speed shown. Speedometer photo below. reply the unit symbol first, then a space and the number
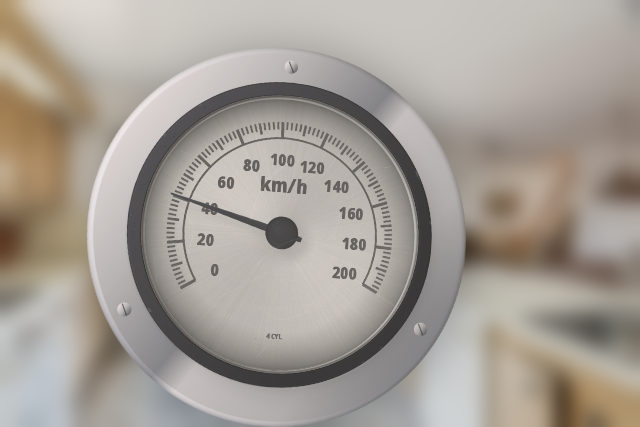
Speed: km/h 40
